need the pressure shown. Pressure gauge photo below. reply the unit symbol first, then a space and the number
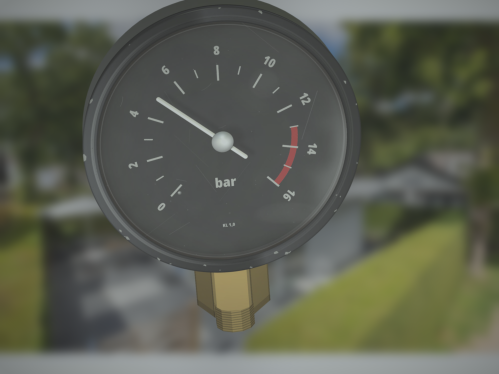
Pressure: bar 5
